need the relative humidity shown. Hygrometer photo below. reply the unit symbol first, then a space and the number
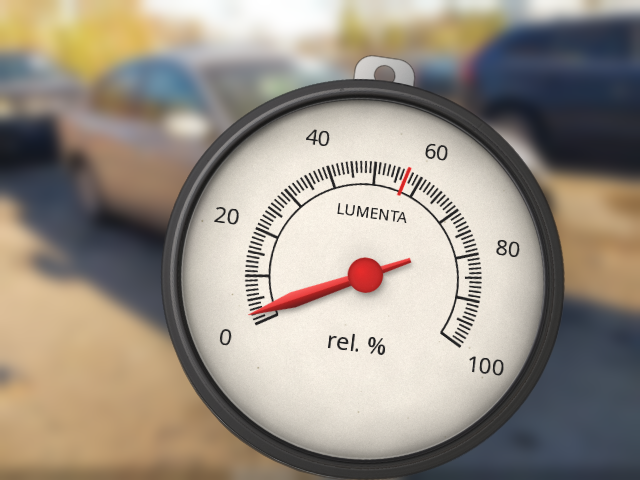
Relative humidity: % 2
